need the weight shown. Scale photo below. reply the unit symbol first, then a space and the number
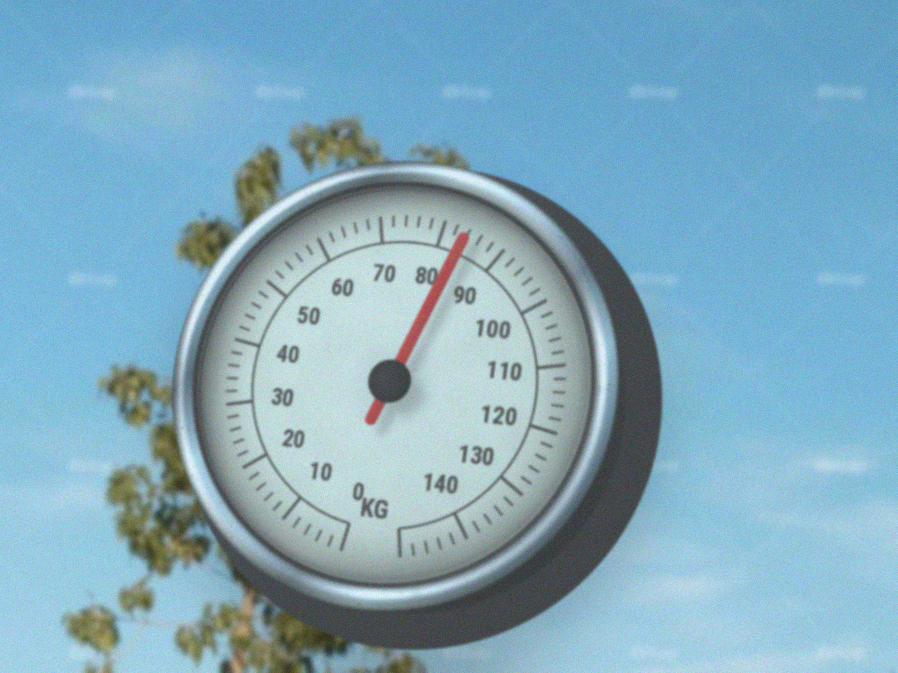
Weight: kg 84
